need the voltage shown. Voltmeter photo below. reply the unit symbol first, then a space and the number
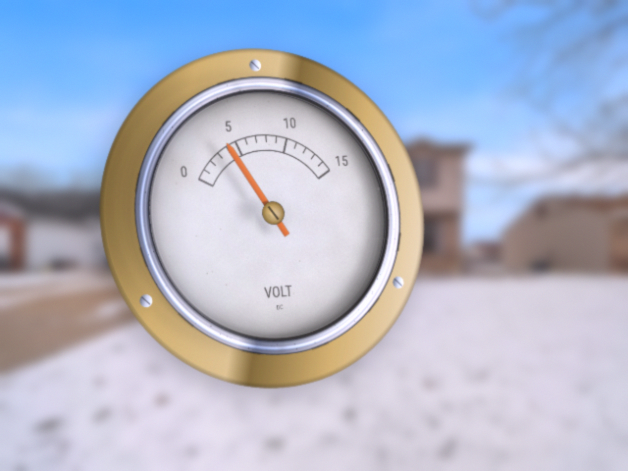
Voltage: V 4
